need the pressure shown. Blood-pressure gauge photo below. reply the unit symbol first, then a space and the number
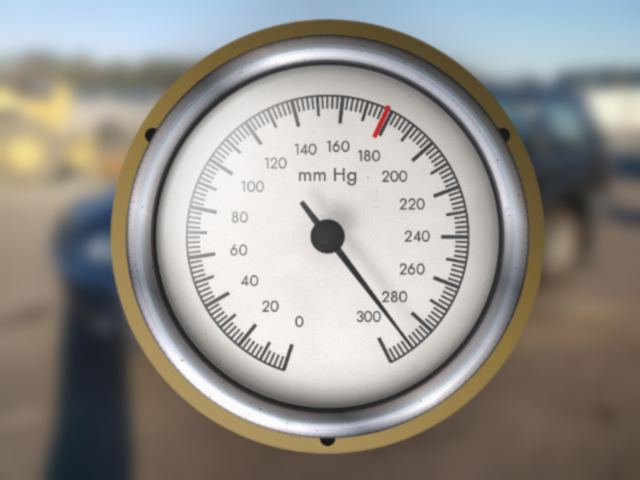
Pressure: mmHg 290
